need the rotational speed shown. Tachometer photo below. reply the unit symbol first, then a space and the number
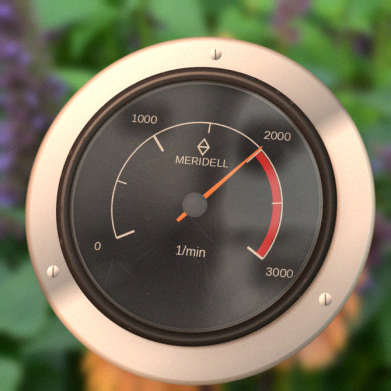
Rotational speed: rpm 2000
